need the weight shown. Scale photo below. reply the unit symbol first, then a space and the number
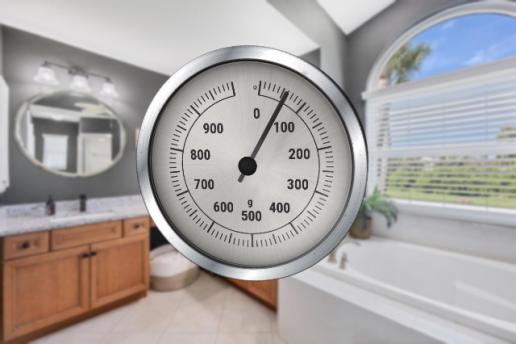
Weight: g 60
